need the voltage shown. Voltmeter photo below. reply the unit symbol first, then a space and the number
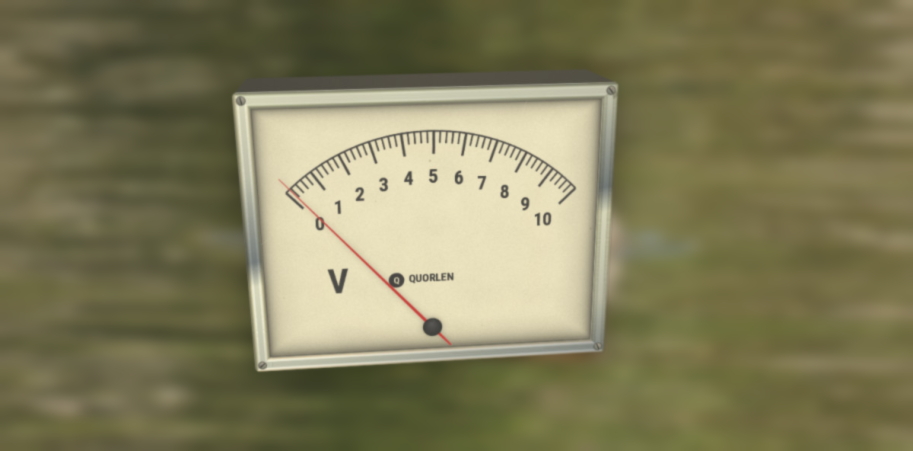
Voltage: V 0.2
